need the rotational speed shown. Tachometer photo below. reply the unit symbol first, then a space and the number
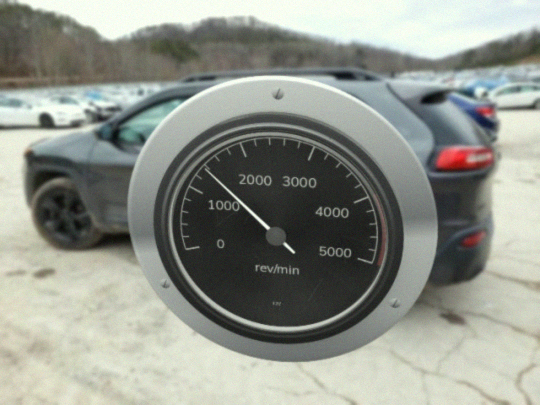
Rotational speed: rpm 1400
